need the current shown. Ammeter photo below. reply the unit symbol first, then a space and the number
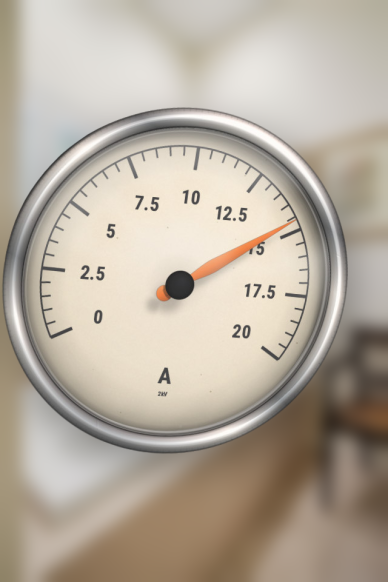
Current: A 14.5
